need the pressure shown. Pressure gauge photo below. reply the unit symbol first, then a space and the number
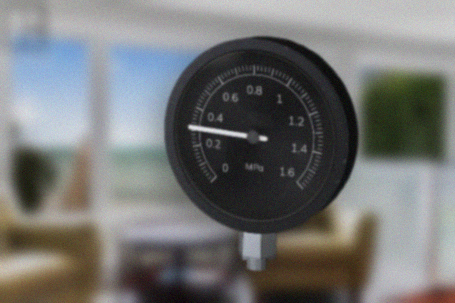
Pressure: MPa 0.3
